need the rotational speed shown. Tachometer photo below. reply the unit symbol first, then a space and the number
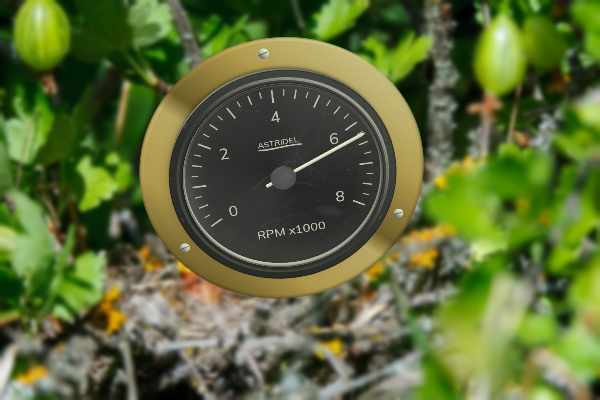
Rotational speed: rpm 6250
